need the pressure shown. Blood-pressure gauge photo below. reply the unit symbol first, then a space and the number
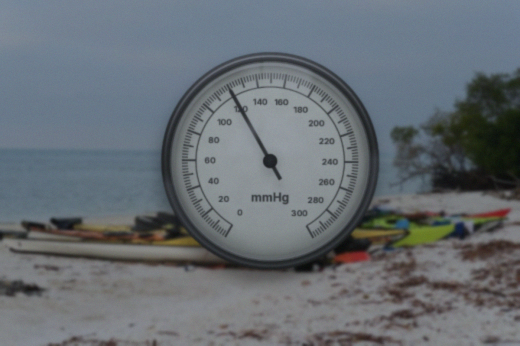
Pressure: mmHg 120
